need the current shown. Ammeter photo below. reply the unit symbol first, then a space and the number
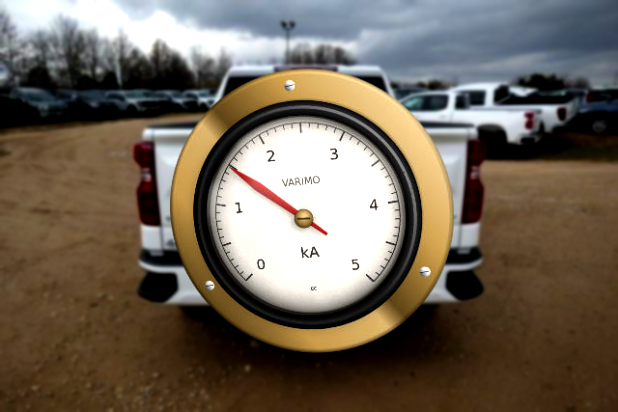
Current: kA 1.5
